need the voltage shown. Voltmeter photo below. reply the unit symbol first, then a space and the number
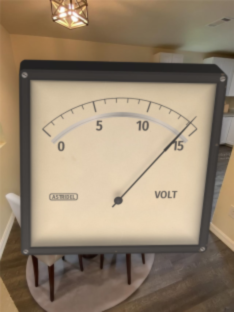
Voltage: V 14
